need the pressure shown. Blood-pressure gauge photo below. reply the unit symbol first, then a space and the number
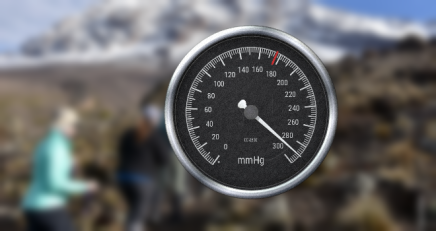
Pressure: mmHg 290
